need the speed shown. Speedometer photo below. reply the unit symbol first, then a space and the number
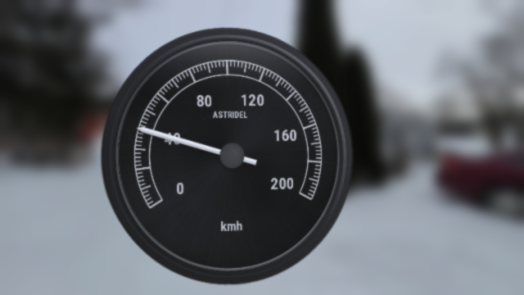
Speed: km/h 40
